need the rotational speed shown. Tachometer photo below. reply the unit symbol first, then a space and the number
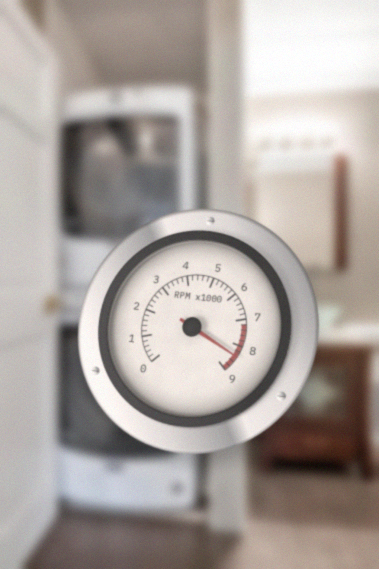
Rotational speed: rpm 8400
